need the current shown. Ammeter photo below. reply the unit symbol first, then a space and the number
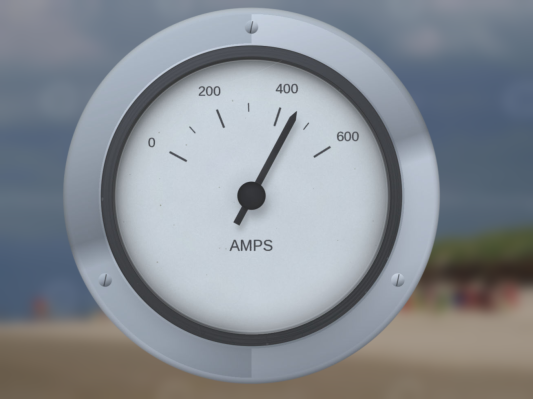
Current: A 450
